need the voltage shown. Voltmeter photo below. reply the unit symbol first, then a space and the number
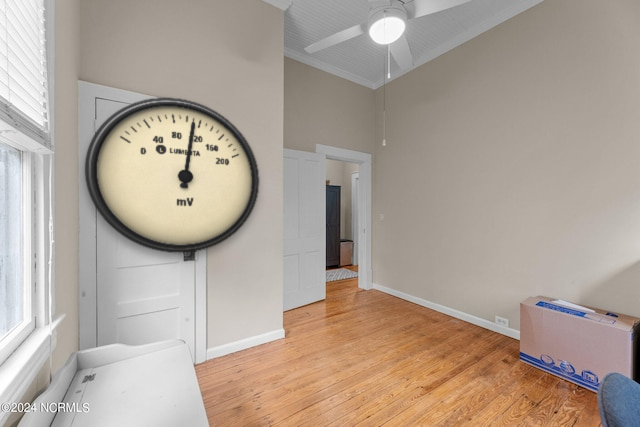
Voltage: mV 110
